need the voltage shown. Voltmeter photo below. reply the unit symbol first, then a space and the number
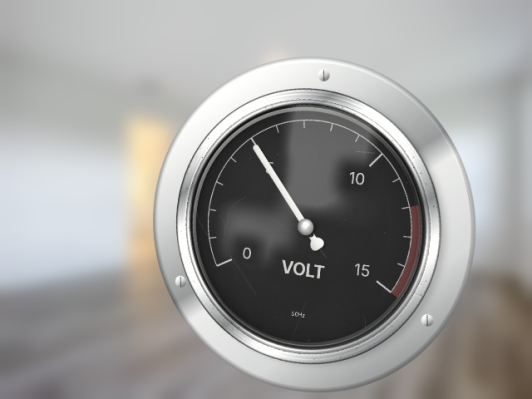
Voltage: V 5
